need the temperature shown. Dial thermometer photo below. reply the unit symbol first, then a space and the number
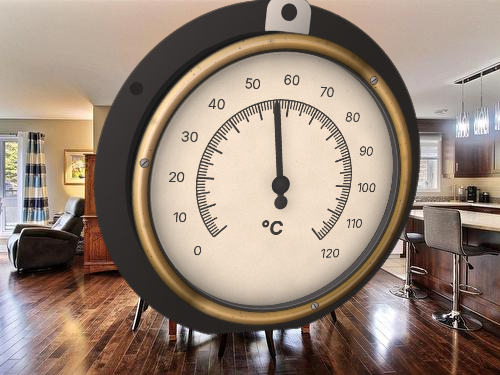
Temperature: °C 55
